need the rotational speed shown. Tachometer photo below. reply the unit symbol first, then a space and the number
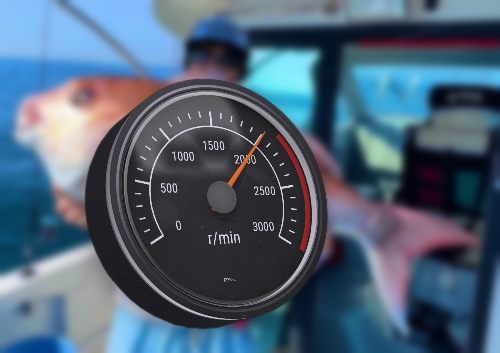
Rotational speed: rpm 2000
